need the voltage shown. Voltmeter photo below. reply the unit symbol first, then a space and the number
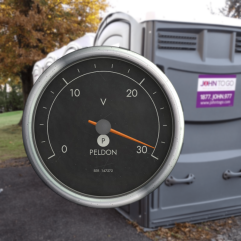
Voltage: V 29
